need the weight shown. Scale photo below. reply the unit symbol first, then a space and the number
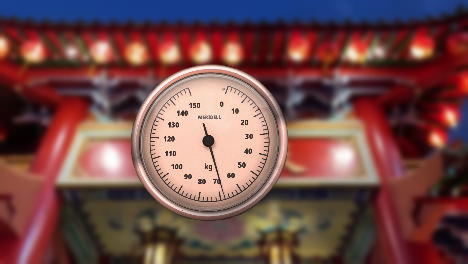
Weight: kg 68
